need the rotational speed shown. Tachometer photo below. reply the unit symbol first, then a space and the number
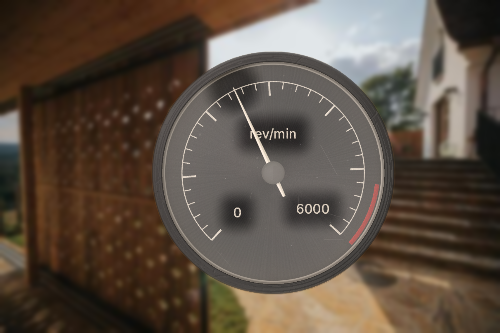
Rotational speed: rpm 2500
